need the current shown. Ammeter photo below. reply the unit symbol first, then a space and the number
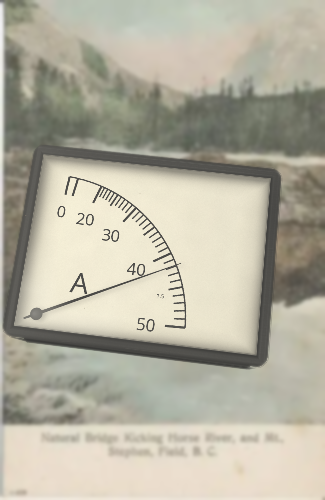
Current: A 42
